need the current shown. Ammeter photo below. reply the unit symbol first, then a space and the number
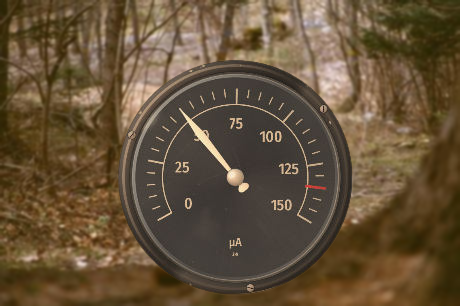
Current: µA 50
